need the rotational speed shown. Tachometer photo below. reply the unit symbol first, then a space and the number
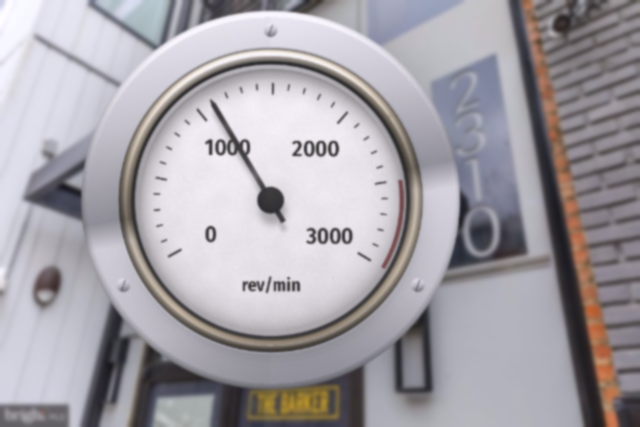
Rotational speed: rpm 1100
